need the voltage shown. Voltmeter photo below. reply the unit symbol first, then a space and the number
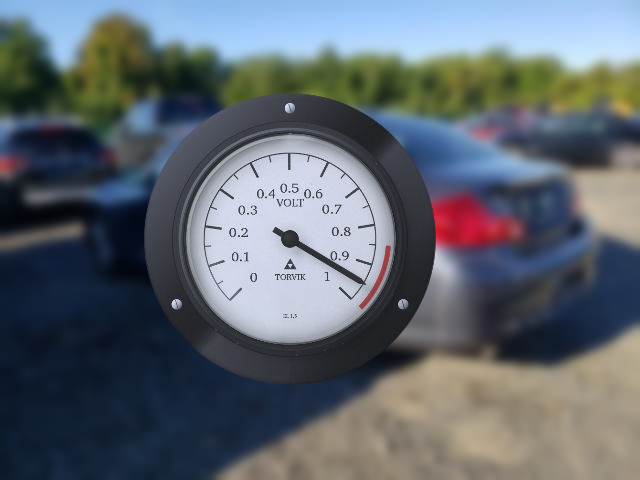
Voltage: V 0.95
